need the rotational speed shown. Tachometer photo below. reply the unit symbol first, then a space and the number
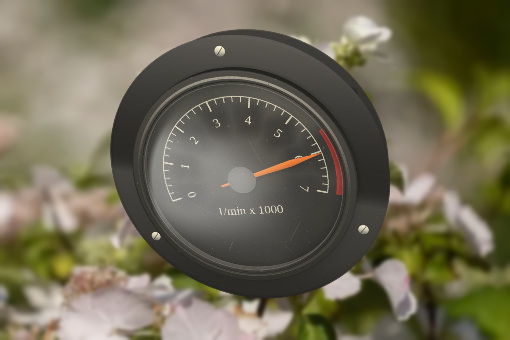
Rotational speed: rpm 6000
